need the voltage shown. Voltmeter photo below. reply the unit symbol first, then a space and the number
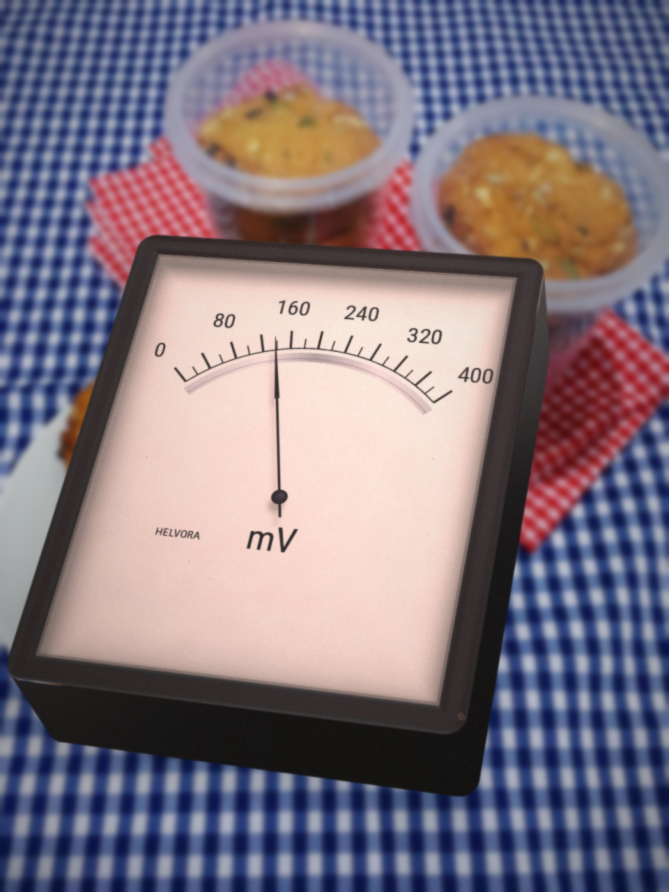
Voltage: mV 140
